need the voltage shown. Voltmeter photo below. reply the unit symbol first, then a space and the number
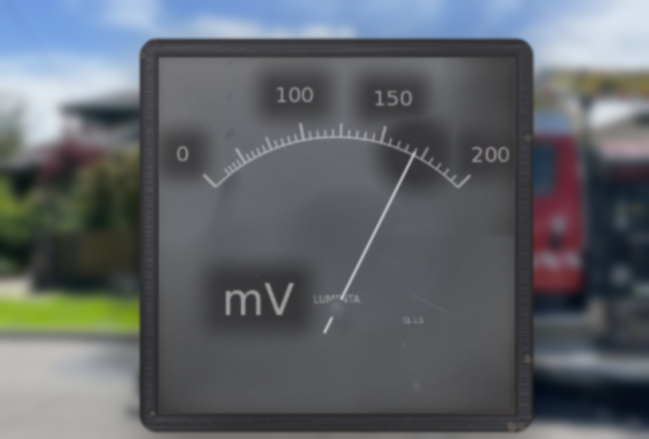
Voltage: mV 170
